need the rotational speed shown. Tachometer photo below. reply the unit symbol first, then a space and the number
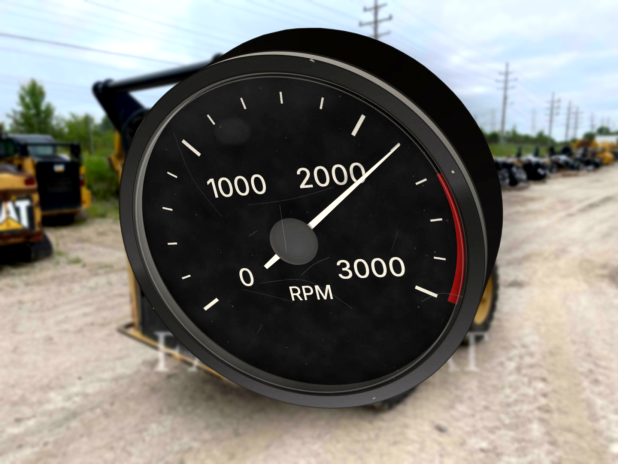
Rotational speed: rpm 2200
